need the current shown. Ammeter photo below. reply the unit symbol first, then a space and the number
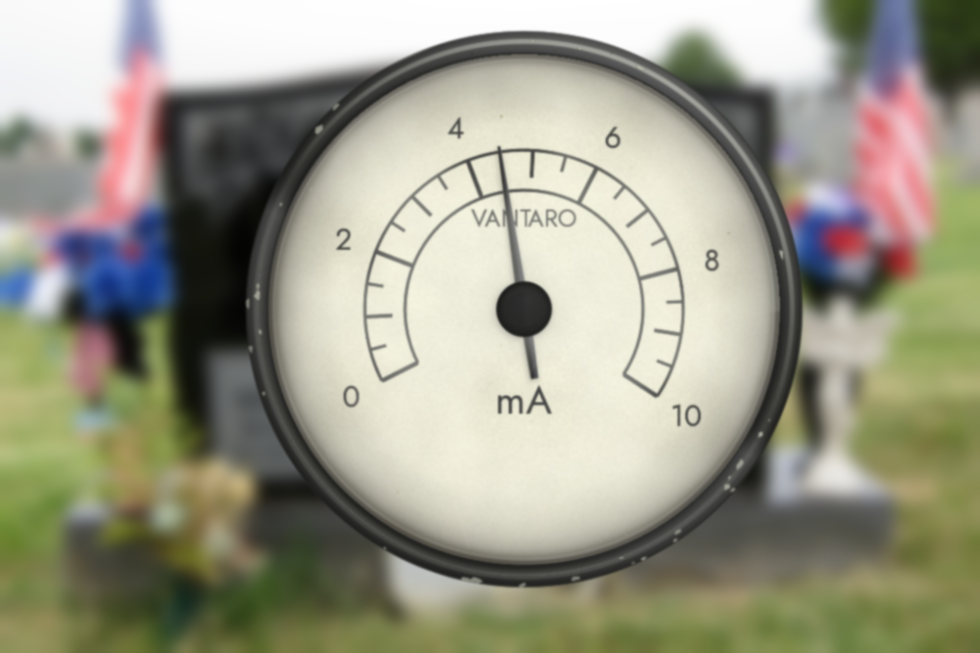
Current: mA 4.5
